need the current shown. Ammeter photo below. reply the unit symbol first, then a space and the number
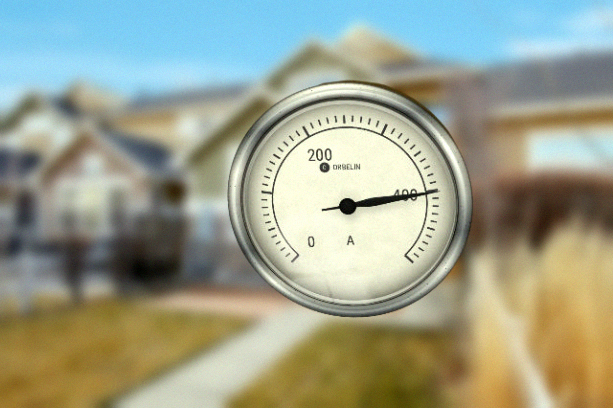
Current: A 400
